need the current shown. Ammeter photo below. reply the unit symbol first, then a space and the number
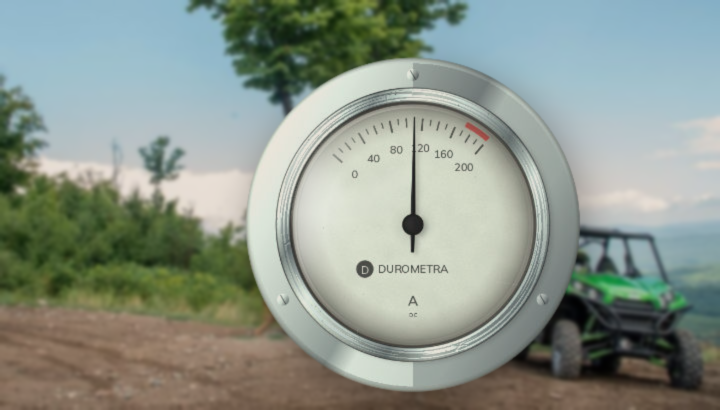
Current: A 110
